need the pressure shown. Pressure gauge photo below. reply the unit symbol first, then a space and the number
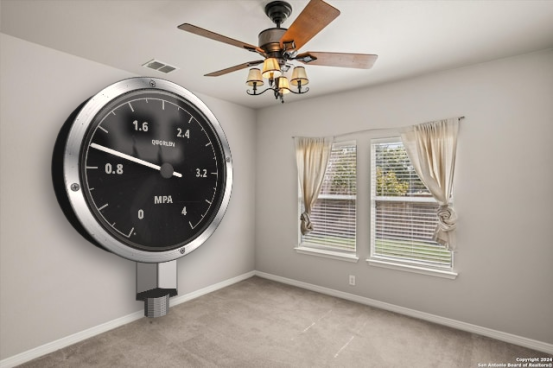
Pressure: MPa 1
